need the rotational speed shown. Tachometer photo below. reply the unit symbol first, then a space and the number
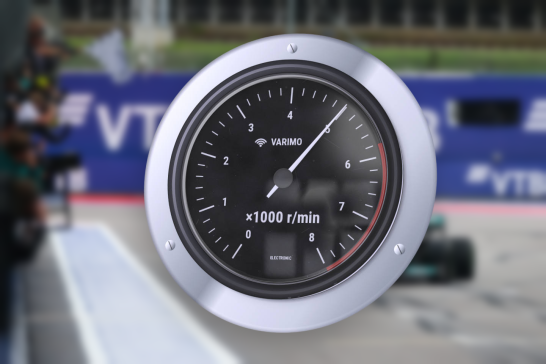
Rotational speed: rpm 5000
